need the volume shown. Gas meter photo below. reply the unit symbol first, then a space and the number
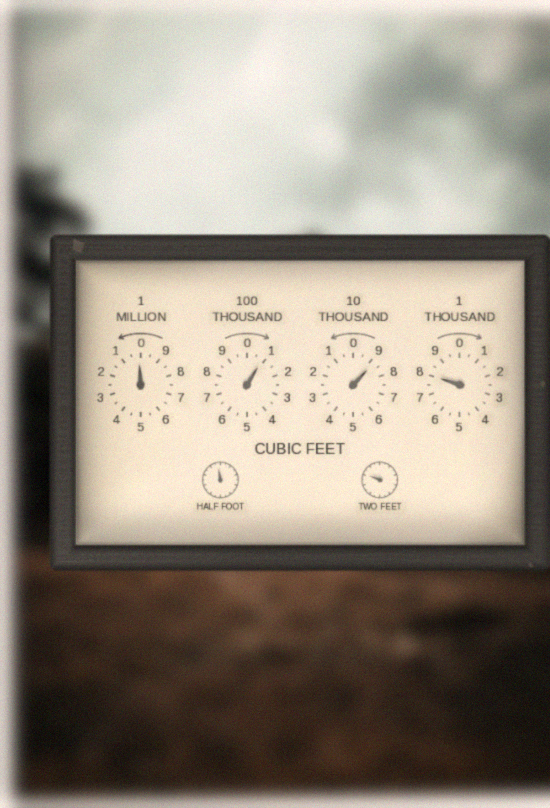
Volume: ft³ 8800
